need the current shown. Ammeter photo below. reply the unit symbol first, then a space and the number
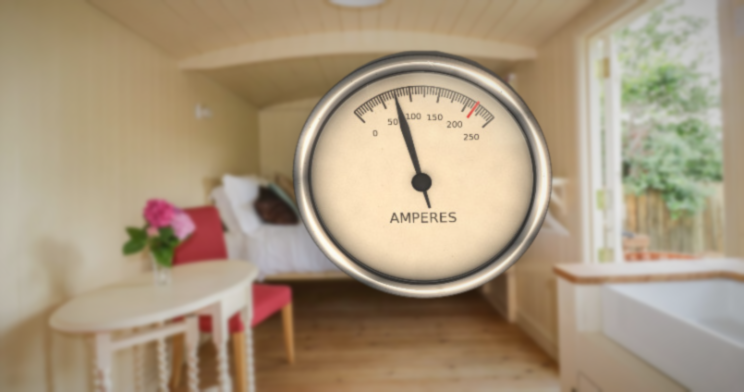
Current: A 75
